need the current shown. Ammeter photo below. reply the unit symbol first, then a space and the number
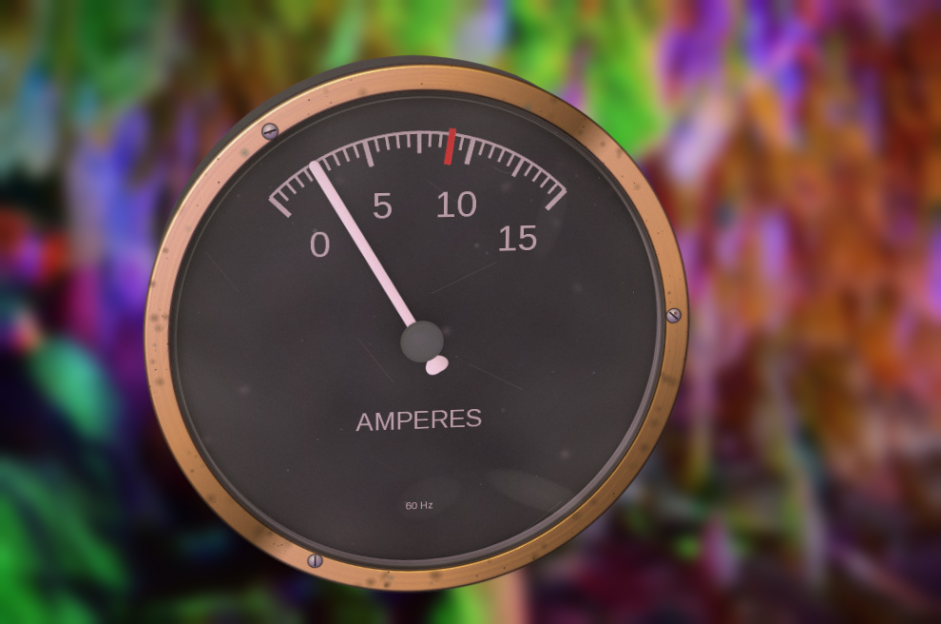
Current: A 2.5
